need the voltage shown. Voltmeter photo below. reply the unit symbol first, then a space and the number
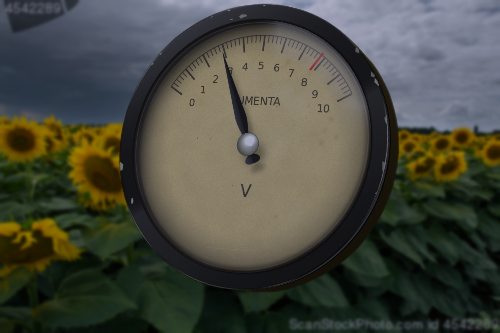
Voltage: V 3
